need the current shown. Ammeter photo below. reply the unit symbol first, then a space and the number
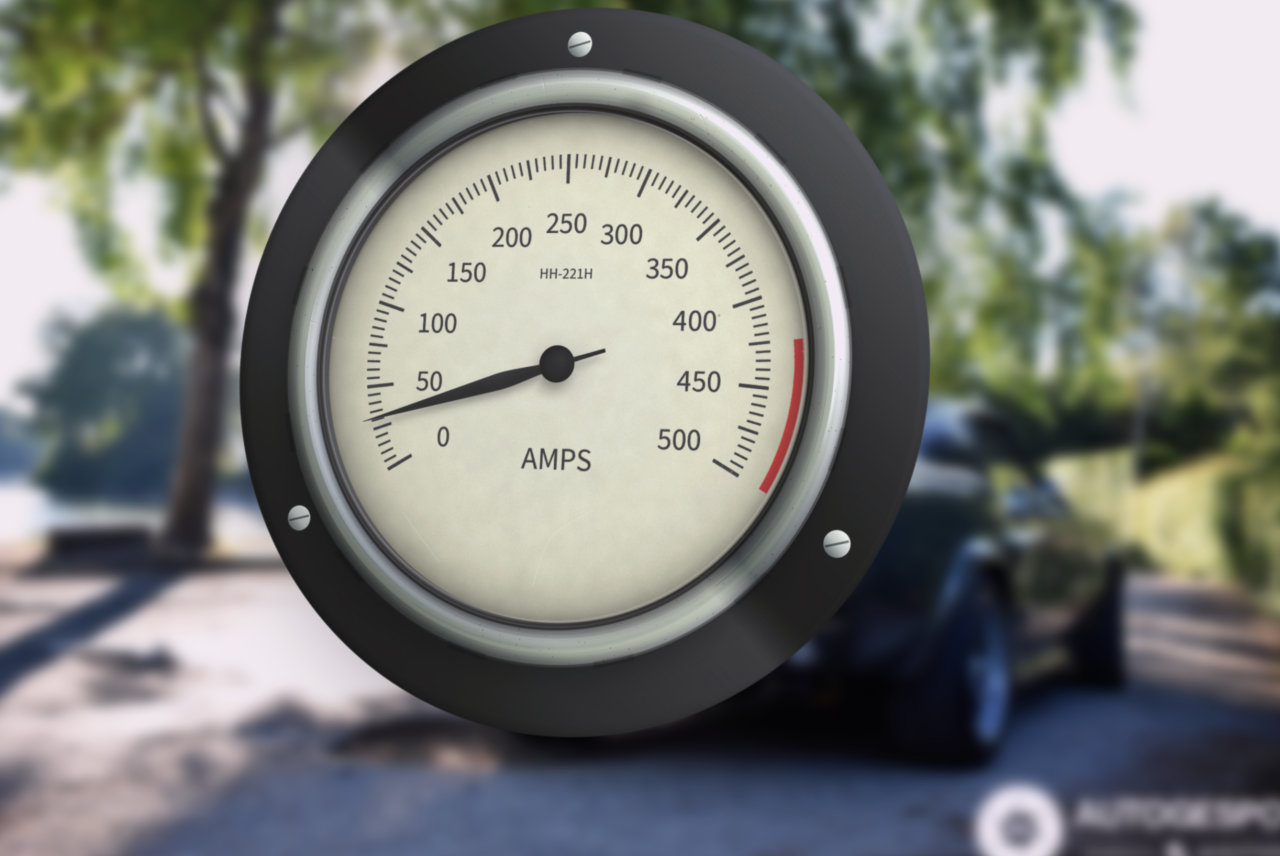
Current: A 30
